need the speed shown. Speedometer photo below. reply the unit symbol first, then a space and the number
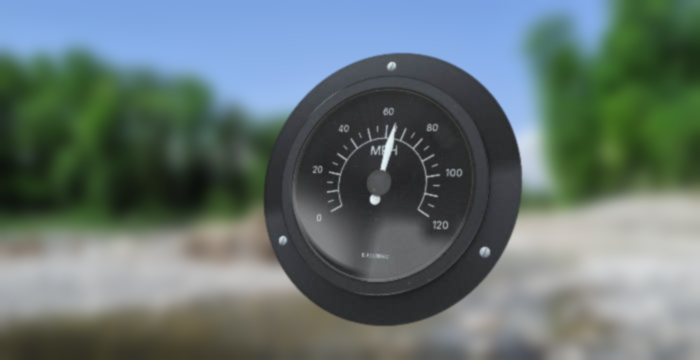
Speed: mph 65
